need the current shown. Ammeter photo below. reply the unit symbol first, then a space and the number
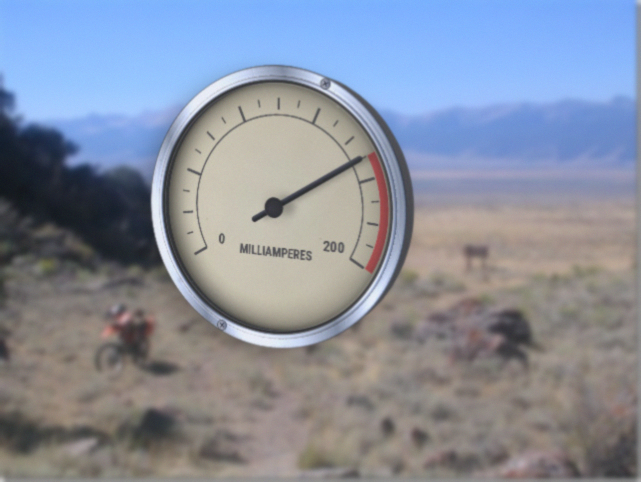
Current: mA 150
